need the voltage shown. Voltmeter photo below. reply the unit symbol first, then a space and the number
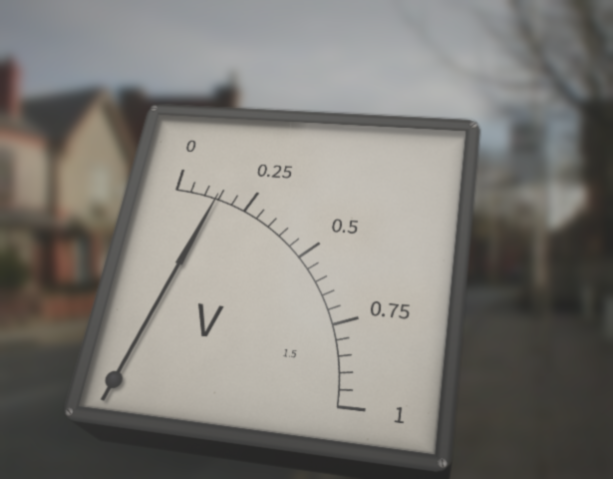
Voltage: V 0.15
